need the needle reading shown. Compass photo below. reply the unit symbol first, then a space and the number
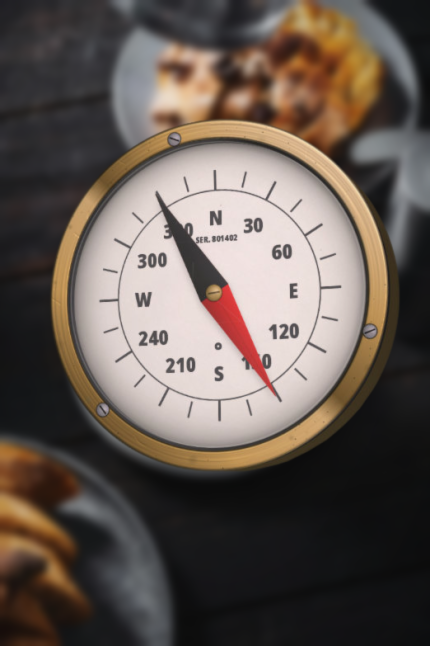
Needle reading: ° 150
